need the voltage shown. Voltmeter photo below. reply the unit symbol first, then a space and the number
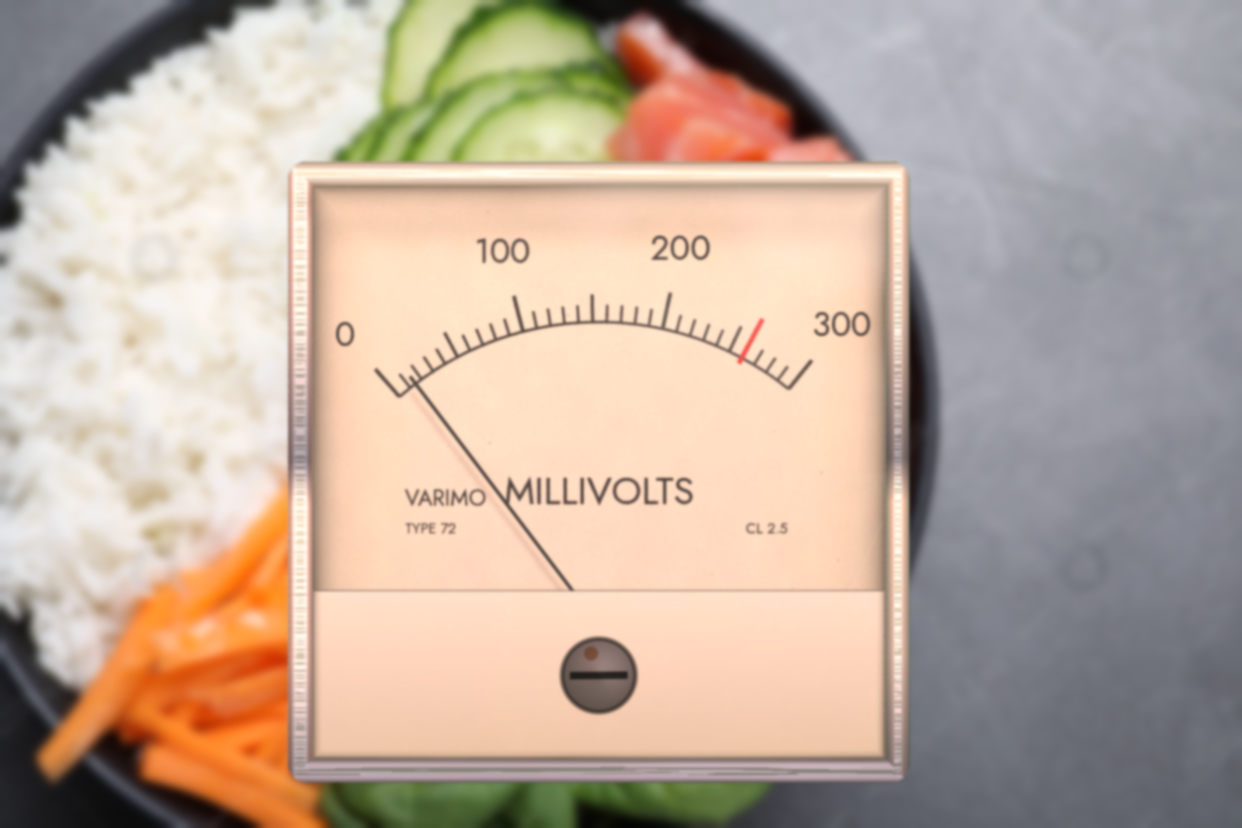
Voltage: mV 15
